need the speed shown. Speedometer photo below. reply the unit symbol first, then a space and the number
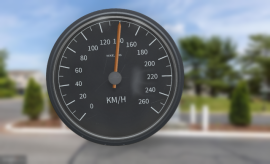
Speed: km/h 140
